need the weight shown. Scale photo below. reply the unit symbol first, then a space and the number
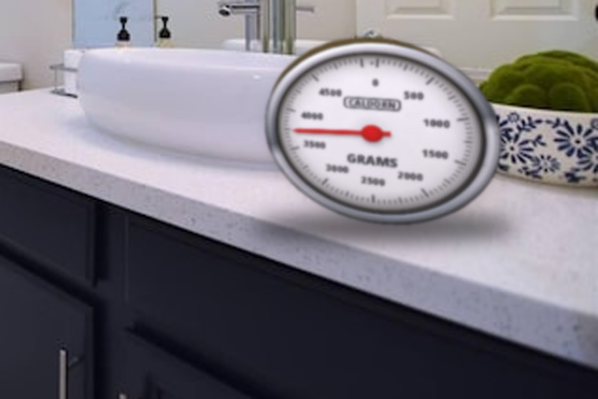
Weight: g 3750
